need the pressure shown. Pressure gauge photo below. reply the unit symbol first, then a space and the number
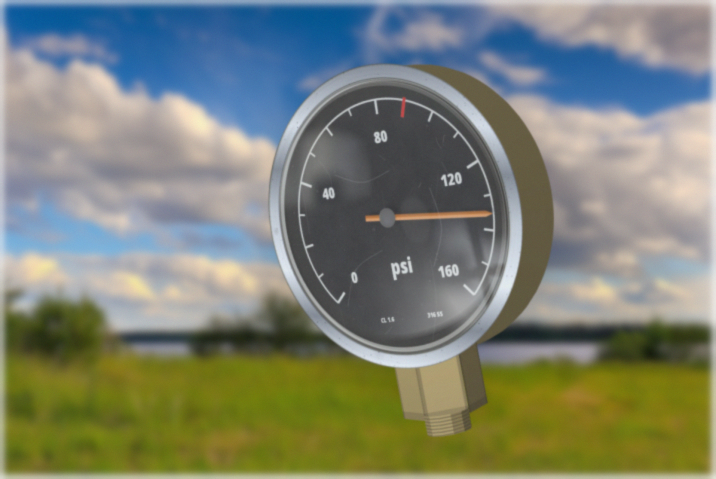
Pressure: psi 135
